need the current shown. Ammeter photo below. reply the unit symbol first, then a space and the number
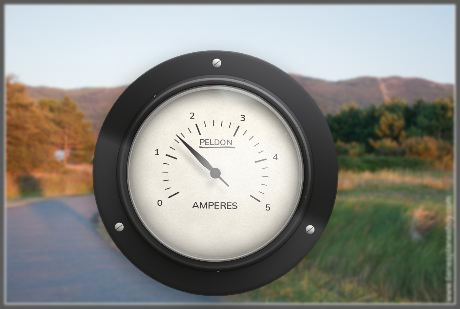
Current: A 1.5
